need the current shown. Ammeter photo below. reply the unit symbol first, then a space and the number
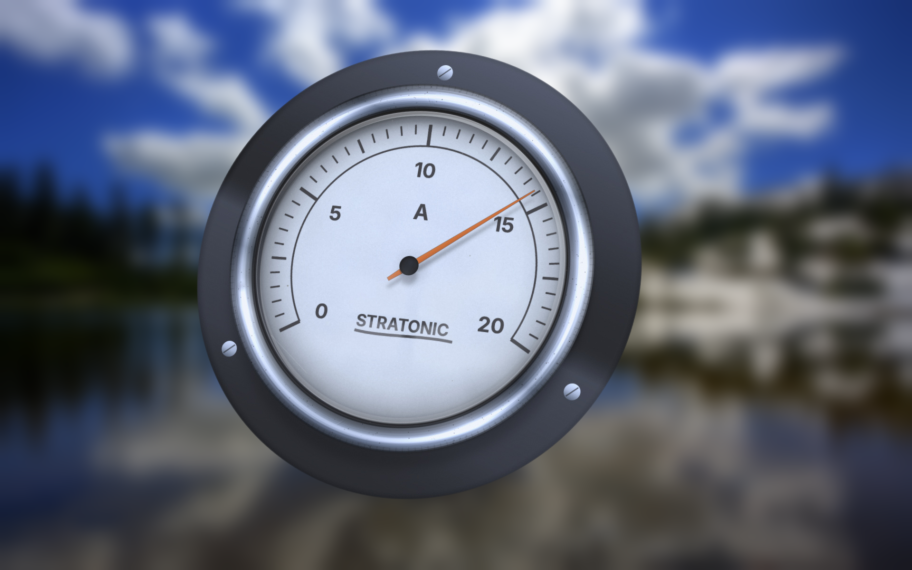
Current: A 14.5
